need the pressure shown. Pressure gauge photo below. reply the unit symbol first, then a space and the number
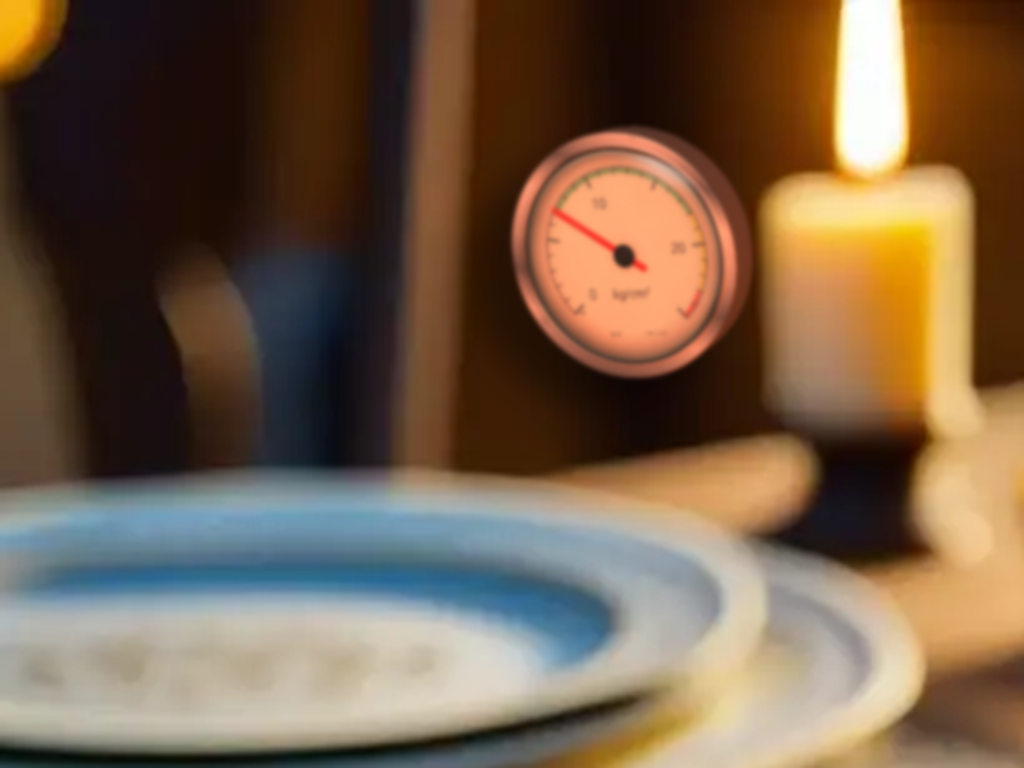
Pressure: kg/cm² 7
